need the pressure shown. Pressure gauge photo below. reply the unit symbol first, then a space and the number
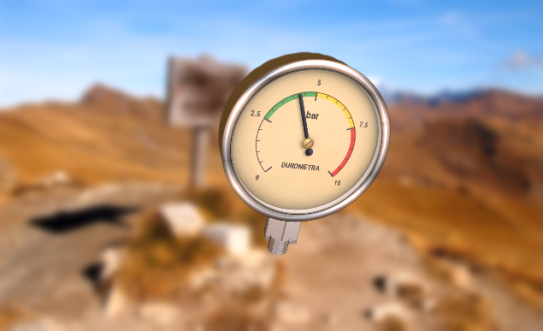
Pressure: bar 4.25
